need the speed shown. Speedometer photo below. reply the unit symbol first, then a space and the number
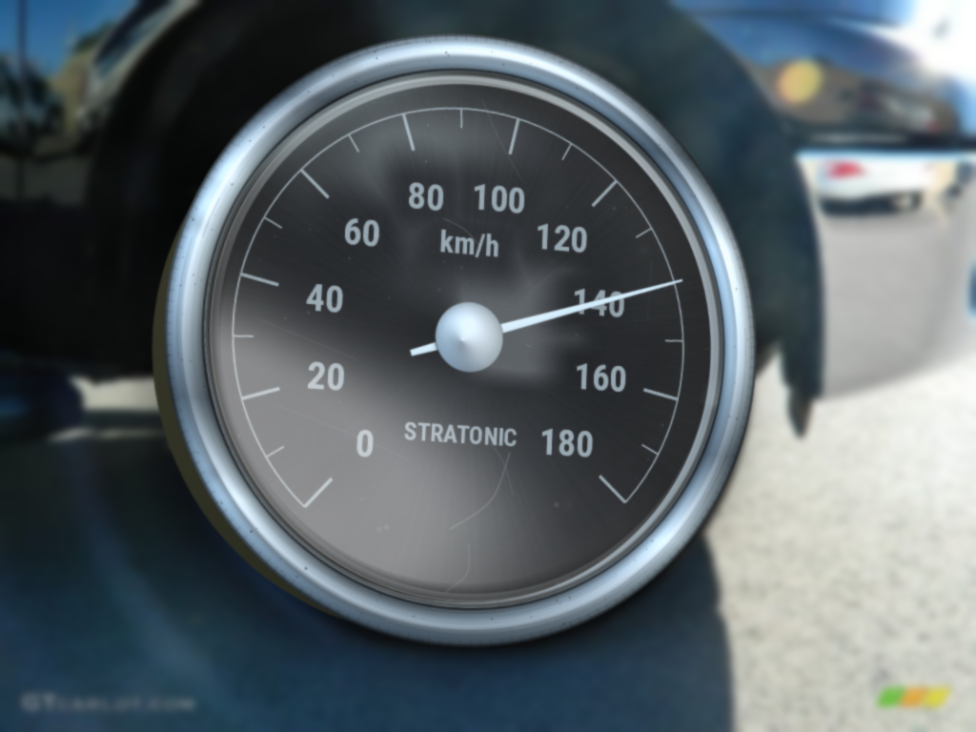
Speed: km/h 140
